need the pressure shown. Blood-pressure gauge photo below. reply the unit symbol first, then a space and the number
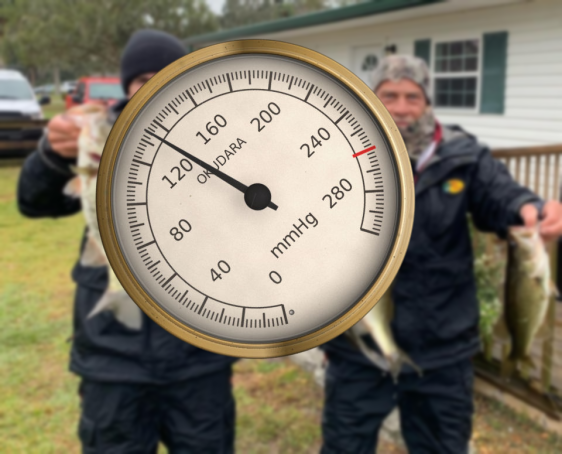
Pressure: mmHg 134
